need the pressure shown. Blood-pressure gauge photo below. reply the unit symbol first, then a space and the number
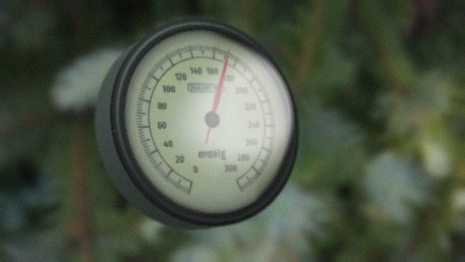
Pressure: mmHg 170
